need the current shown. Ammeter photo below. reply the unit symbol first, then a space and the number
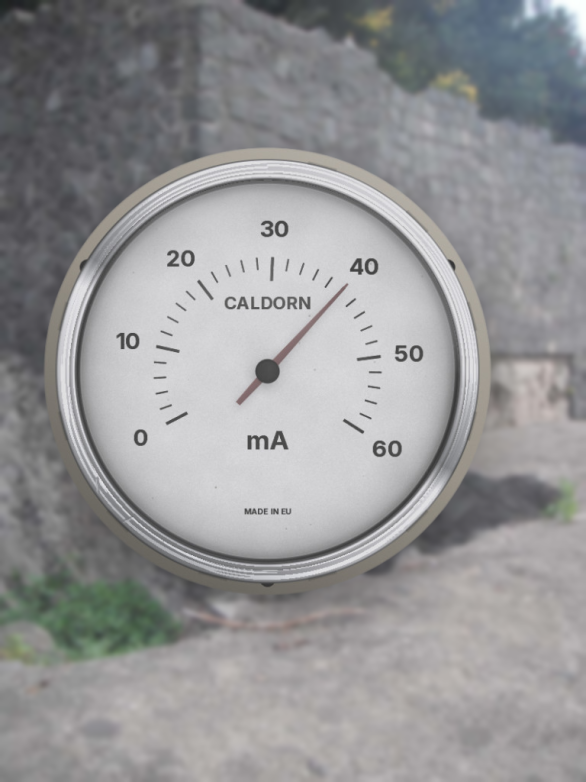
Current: mA 40
